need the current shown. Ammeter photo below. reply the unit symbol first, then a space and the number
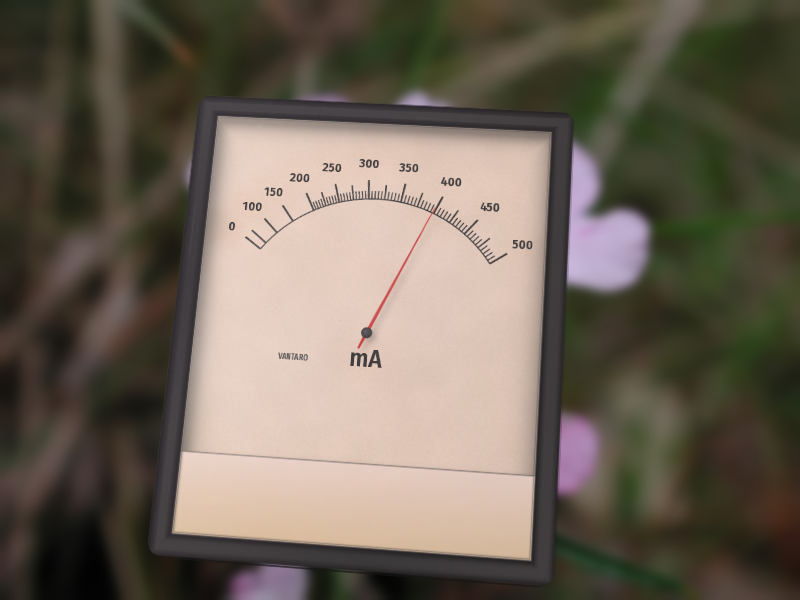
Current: mA 400
